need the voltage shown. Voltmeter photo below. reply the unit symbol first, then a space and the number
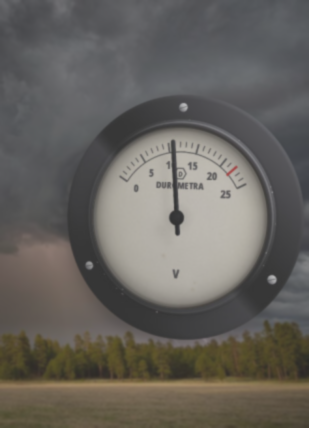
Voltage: V 11
